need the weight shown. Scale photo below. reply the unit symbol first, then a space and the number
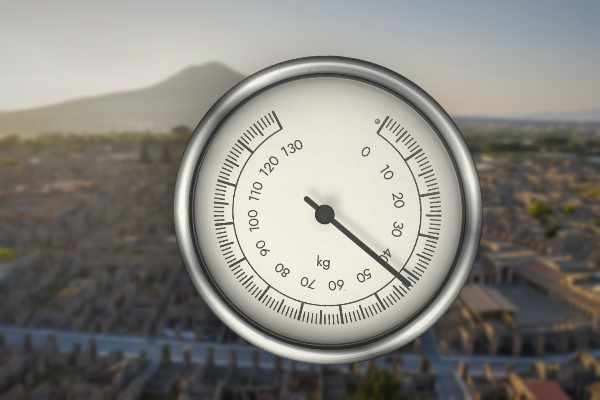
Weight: kg 42
